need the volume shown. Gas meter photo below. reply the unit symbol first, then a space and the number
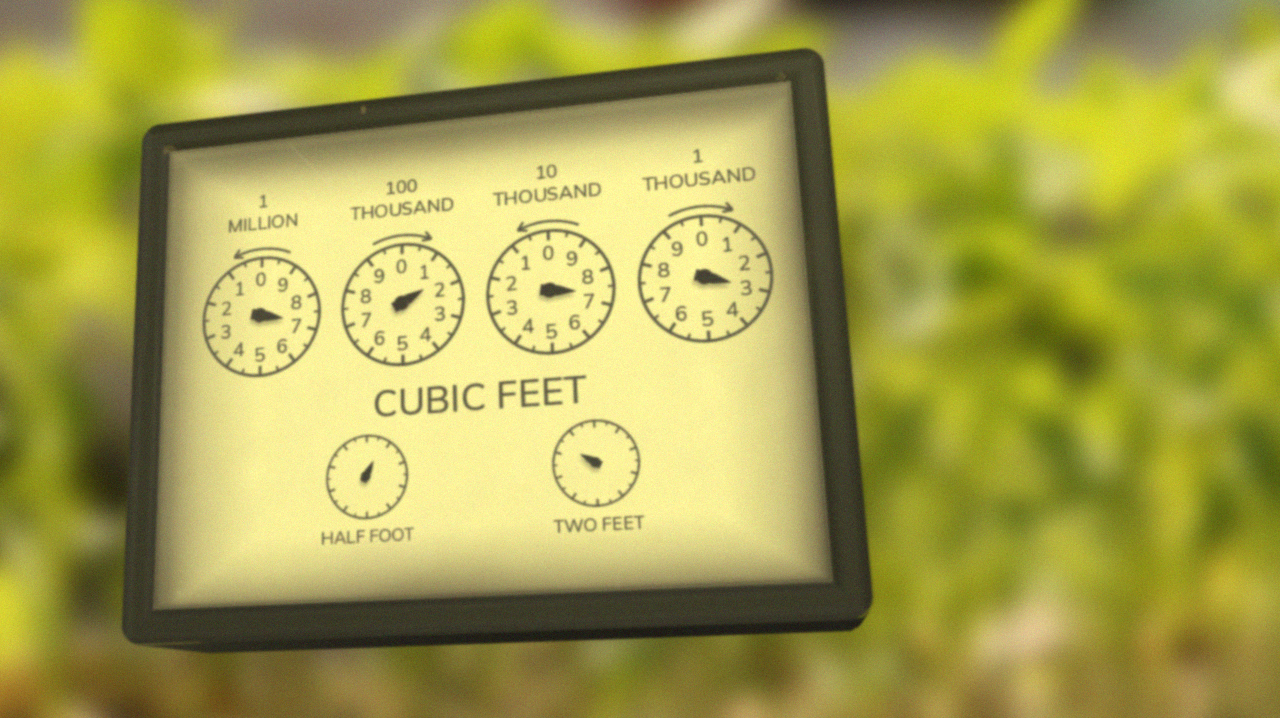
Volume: ft³ 717300
